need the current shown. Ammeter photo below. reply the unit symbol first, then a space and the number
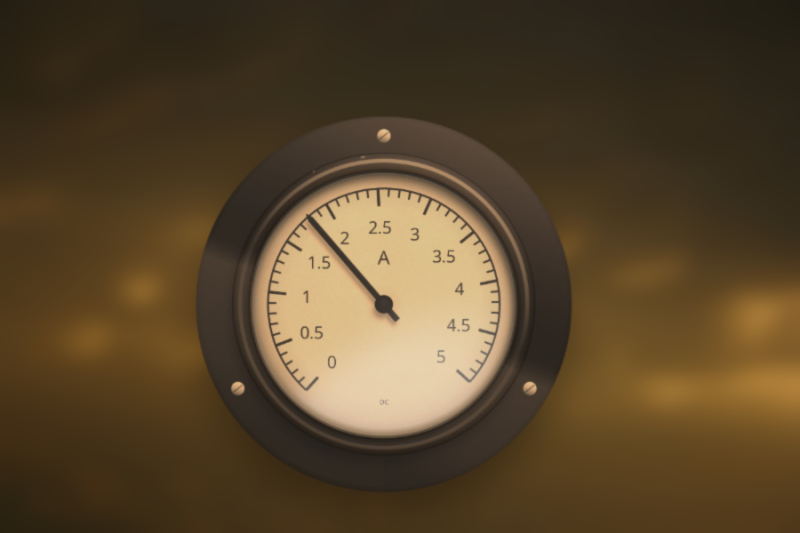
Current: A 1.8
